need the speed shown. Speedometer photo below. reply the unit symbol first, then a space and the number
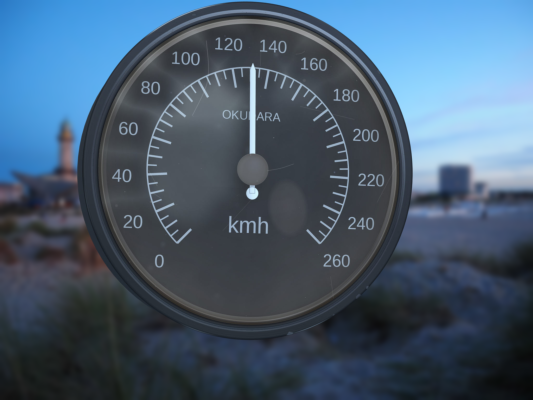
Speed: km/h 130
